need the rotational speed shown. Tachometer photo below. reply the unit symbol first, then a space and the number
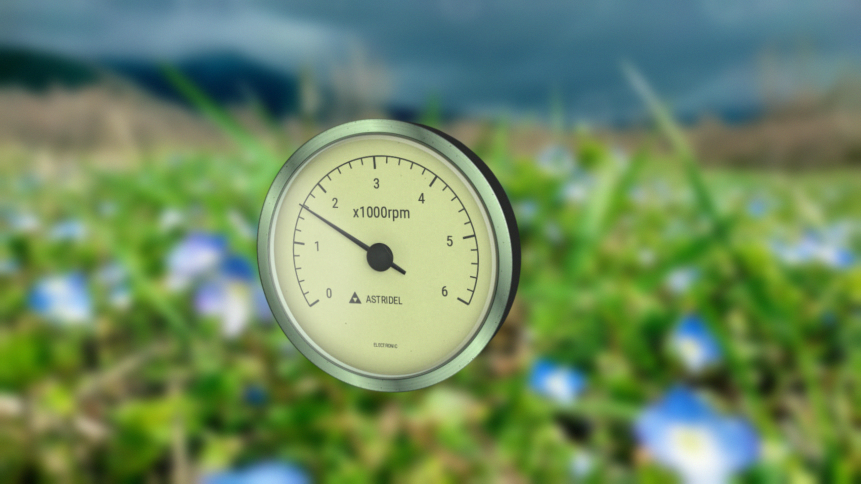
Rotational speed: rpm 1600
